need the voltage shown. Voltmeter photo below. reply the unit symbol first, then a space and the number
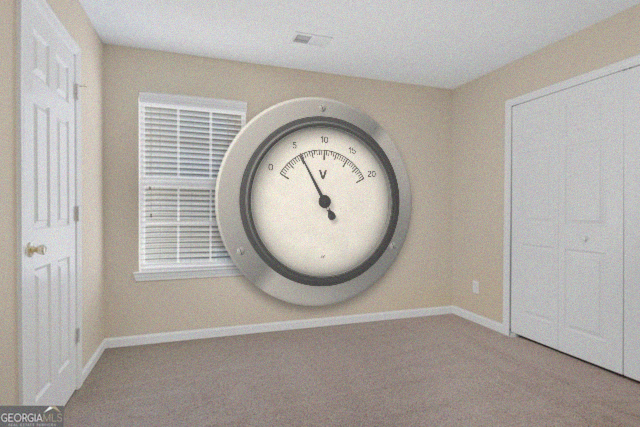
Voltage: V 5
